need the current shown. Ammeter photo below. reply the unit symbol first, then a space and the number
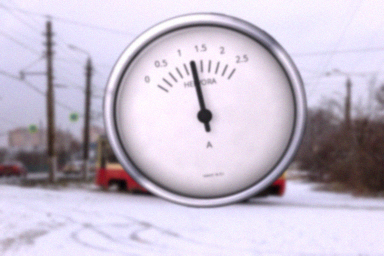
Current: A 1.25
